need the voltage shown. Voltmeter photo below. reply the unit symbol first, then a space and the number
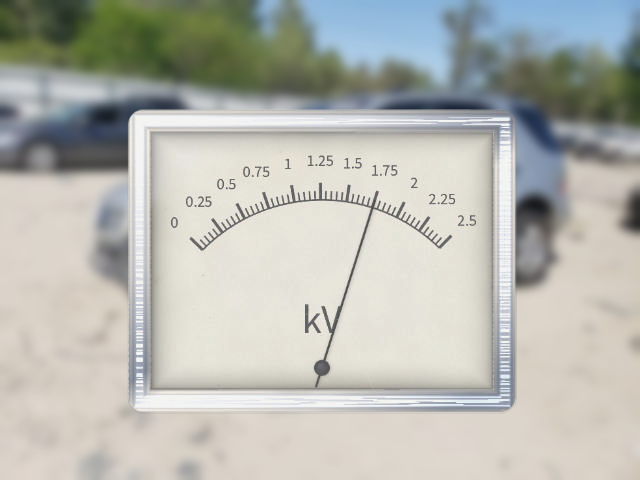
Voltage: kV 1.75
